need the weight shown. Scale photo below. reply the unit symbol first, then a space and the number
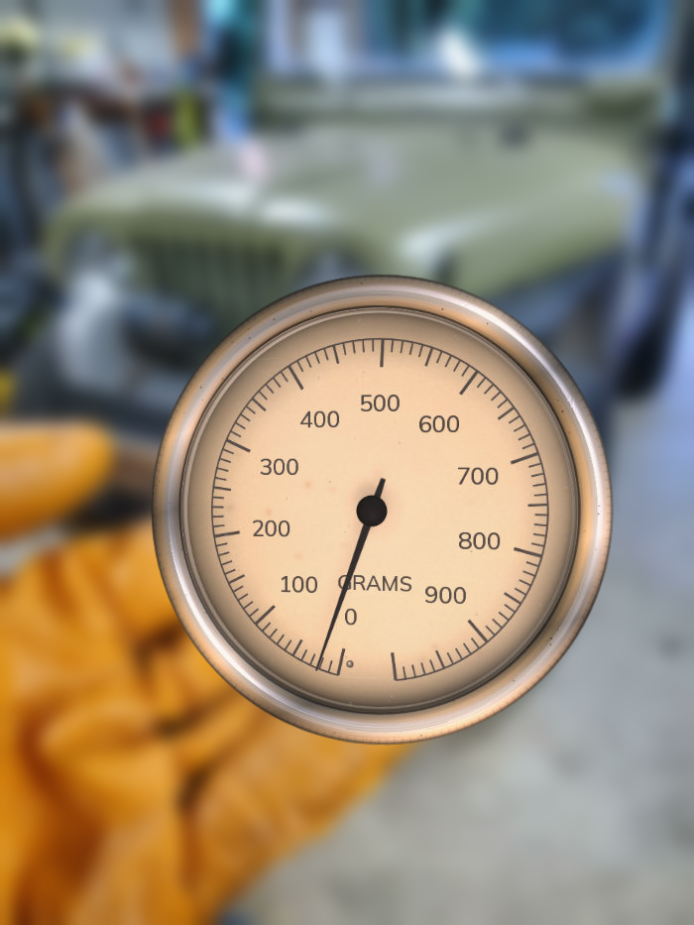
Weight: g 20
